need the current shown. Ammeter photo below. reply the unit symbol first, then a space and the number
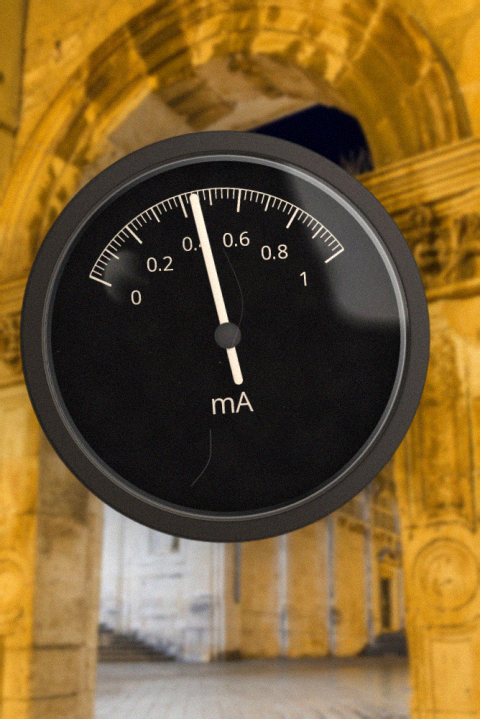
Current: mA 0.44
